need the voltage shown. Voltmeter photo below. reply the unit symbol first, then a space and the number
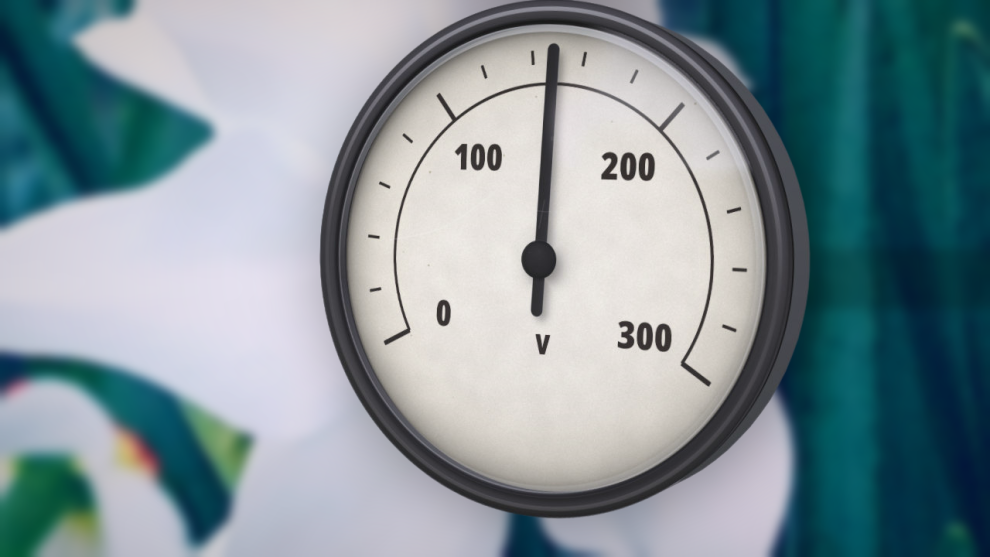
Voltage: V 150
